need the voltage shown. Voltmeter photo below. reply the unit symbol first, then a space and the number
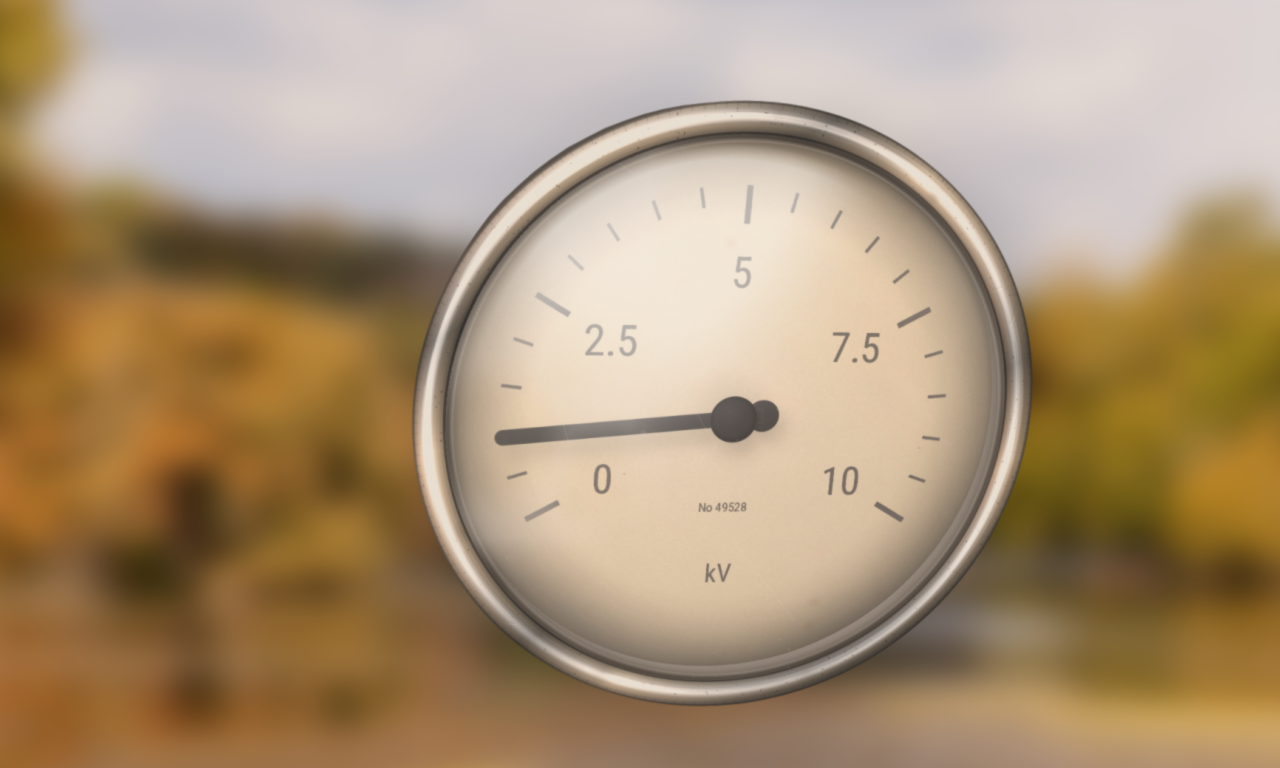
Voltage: kV 1
